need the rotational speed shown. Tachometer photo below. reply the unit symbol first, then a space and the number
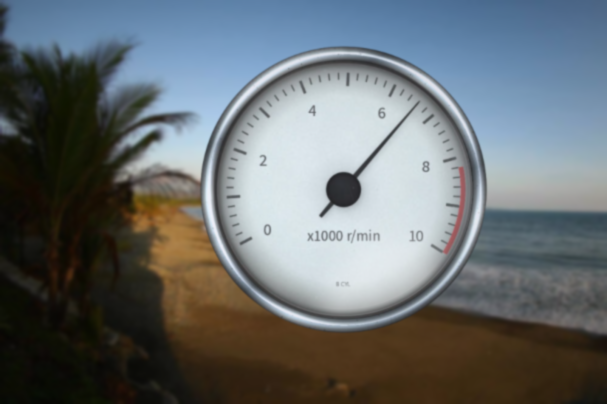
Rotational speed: rpm 6600
